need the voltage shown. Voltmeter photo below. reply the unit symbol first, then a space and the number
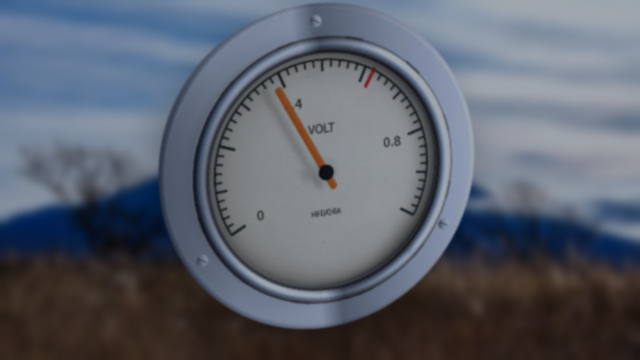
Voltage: V 0.38
